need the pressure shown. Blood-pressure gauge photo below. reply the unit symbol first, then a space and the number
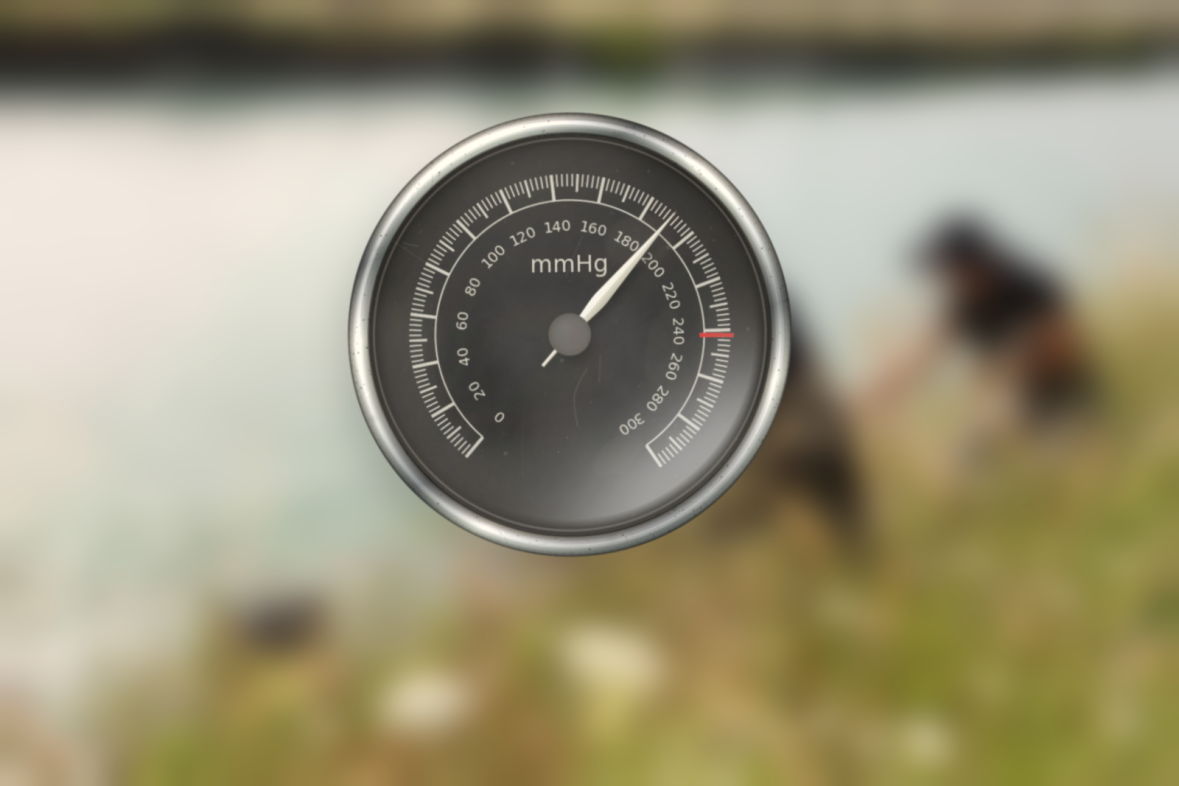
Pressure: mmHg 190
